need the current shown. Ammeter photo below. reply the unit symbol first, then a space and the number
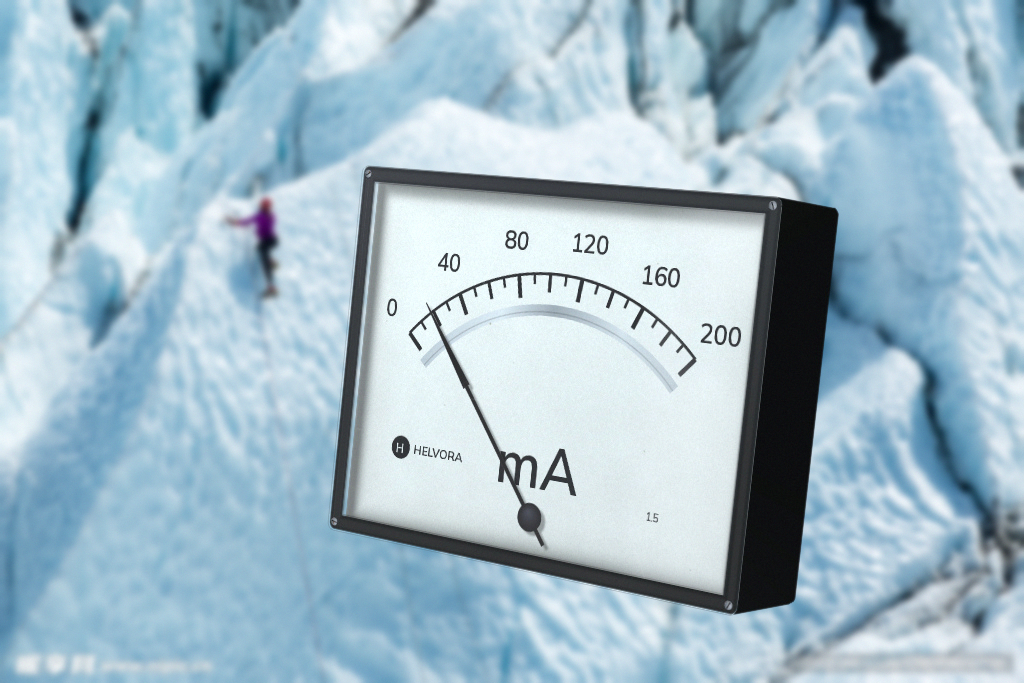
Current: mA 20
